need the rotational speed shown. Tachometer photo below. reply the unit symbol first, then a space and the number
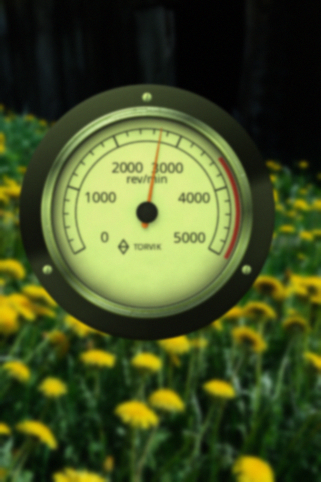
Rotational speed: rpm 2700
